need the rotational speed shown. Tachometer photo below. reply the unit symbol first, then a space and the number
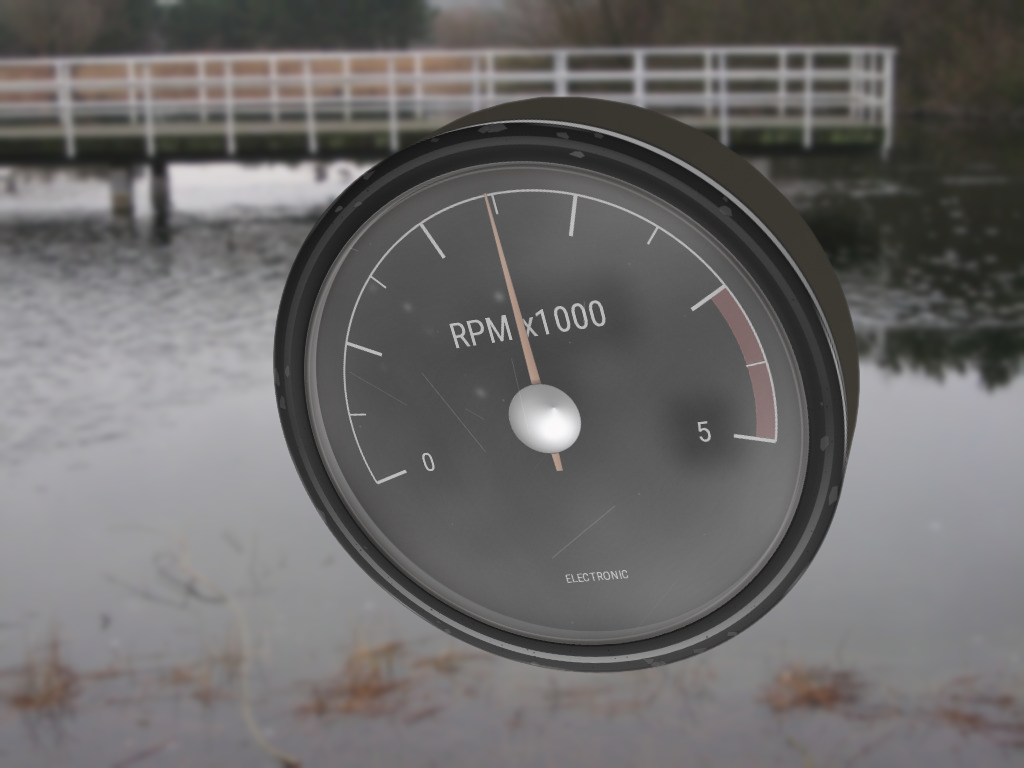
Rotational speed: rpm 2500
